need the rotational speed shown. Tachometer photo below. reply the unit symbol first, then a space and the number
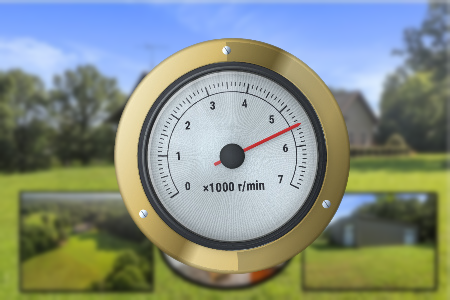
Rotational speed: rpm 5500
